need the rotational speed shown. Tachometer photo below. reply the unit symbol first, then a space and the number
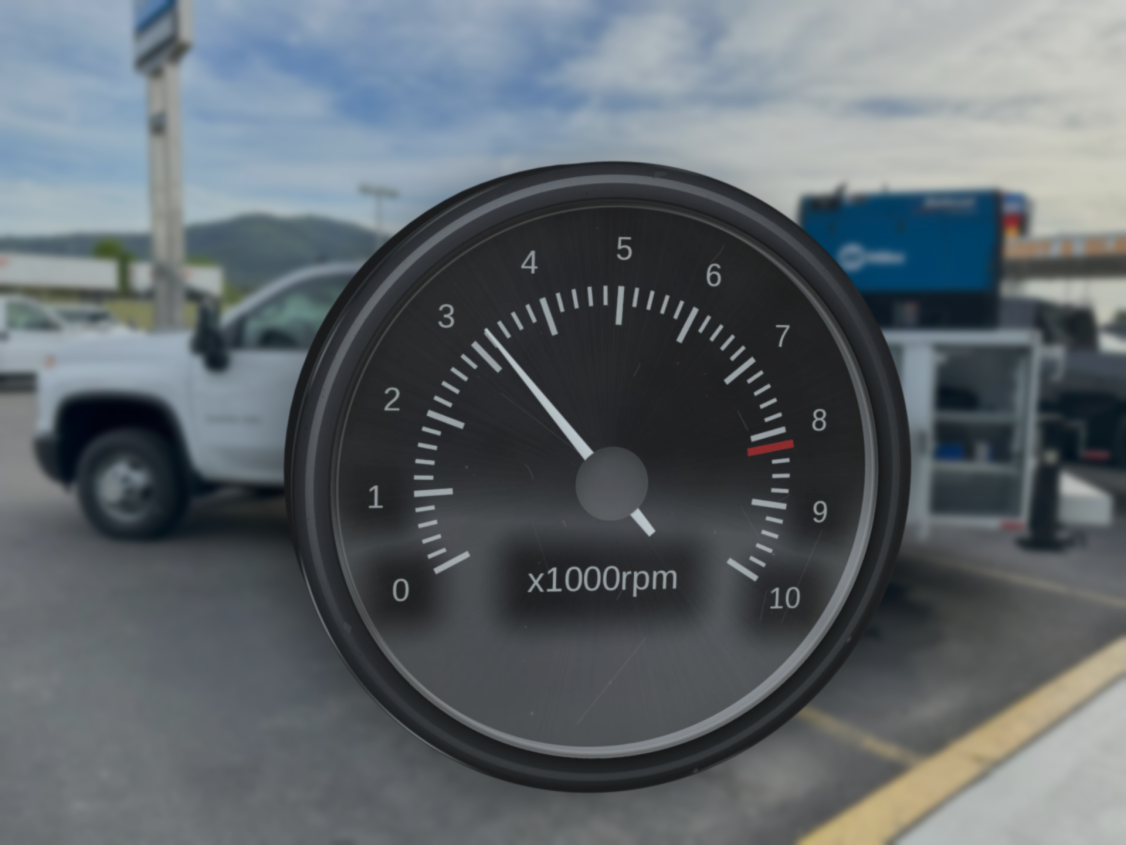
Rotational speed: rpm 3200
